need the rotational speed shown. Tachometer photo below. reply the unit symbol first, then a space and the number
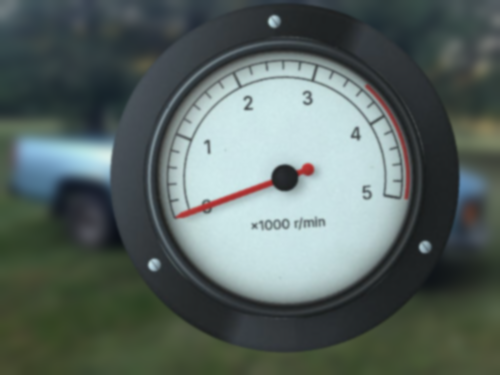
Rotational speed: rpm 0
